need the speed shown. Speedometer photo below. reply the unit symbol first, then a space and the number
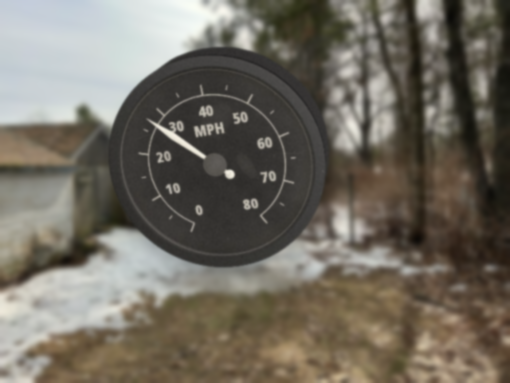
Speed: mph 27.5
